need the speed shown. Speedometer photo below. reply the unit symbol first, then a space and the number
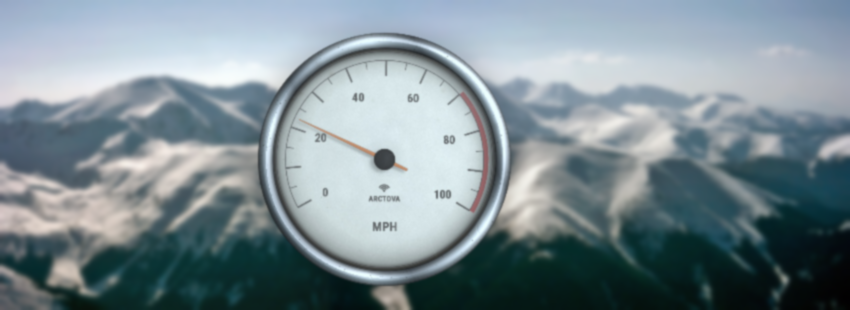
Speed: mph 22.5
